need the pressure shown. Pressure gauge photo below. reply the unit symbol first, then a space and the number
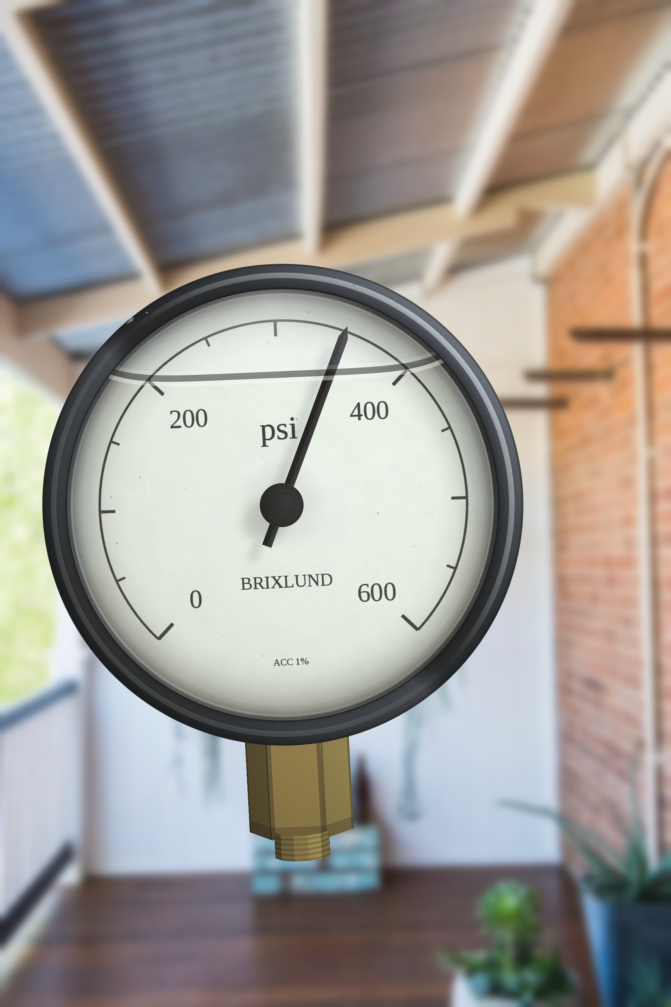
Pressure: psi 350
